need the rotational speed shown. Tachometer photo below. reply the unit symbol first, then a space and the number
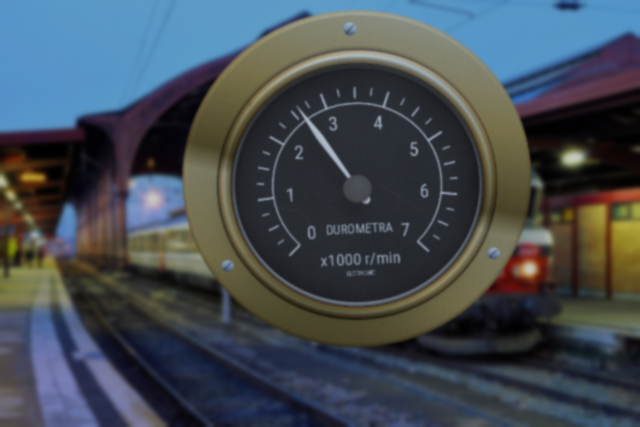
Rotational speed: rpm 2625
